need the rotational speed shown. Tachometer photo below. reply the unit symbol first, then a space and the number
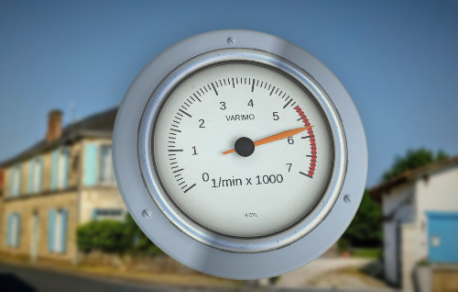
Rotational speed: rpm 5800
